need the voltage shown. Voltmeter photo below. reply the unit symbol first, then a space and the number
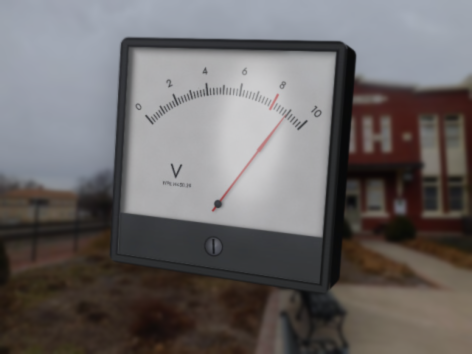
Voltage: V 9
